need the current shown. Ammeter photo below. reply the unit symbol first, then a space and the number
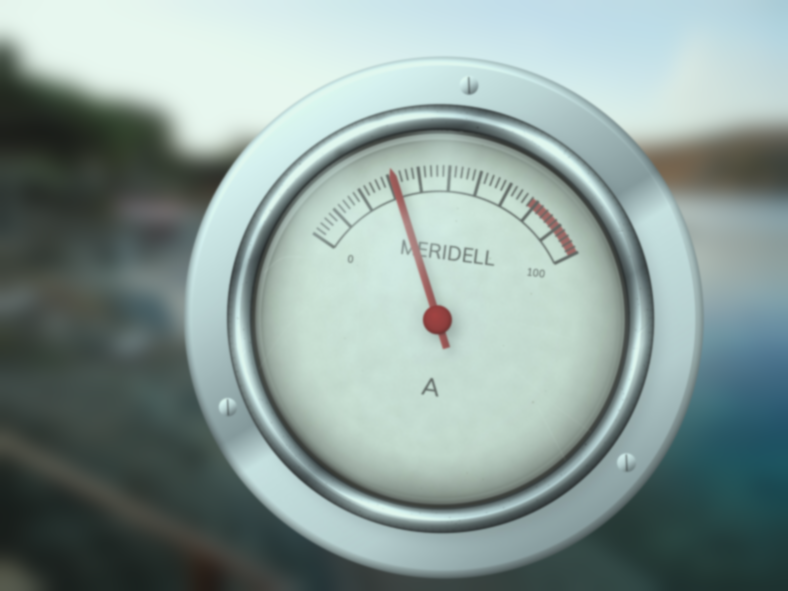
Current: A 32
